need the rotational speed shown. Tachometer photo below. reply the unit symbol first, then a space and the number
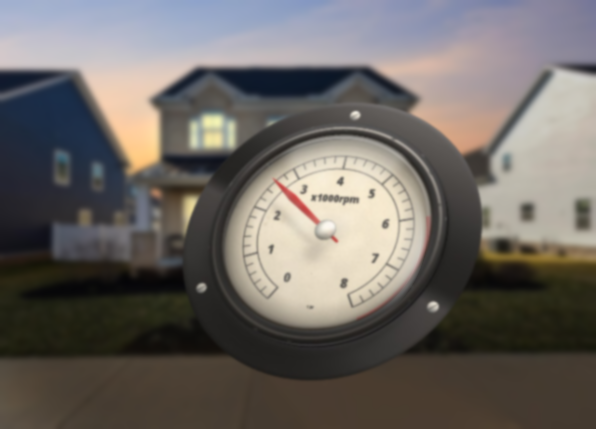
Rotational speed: rpm 2600
